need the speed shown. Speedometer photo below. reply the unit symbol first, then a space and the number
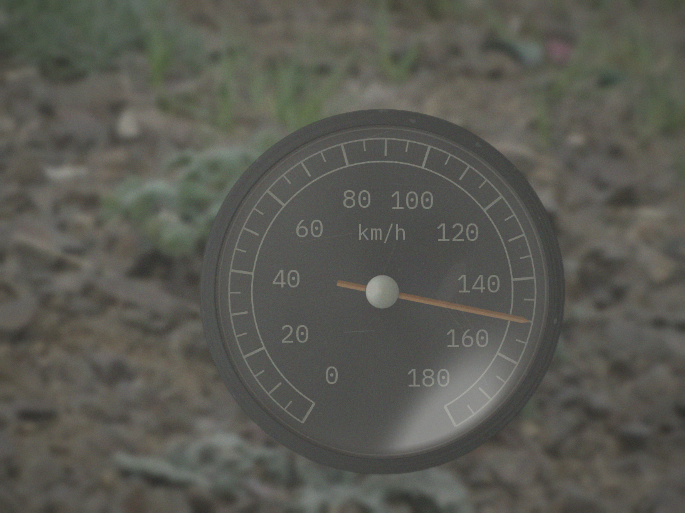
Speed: km/h 150
